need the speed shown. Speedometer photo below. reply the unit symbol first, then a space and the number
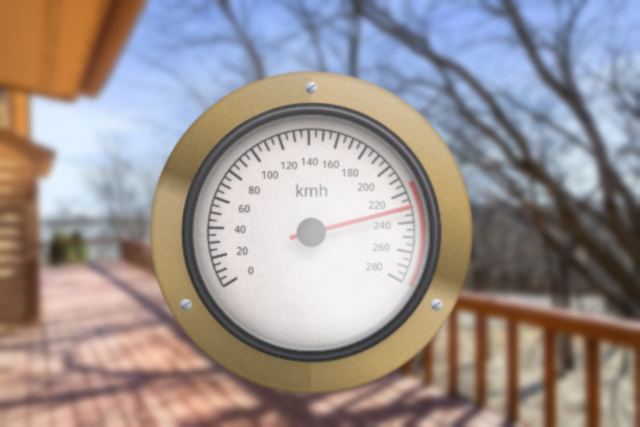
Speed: km/h 230
